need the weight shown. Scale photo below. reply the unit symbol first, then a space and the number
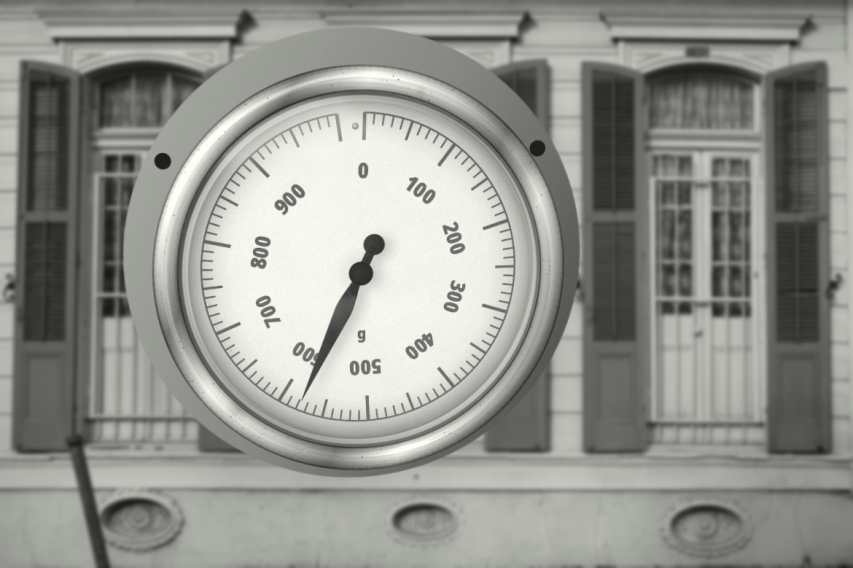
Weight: g 580
